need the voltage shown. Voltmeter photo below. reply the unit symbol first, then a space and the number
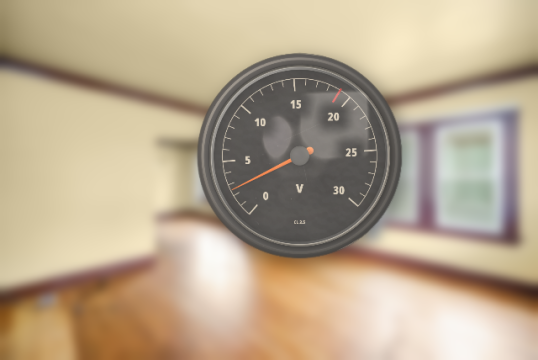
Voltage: V 2.5
